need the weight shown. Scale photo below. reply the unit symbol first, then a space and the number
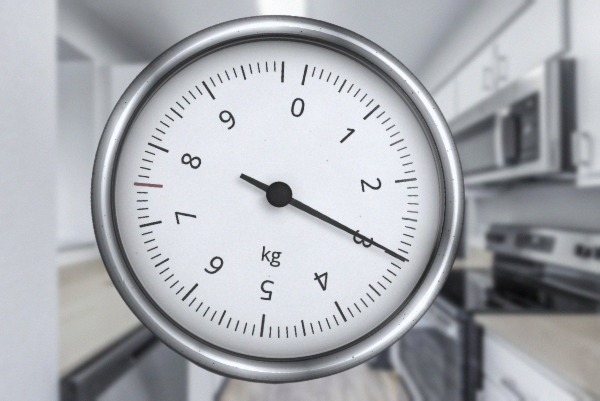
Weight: kg 3
